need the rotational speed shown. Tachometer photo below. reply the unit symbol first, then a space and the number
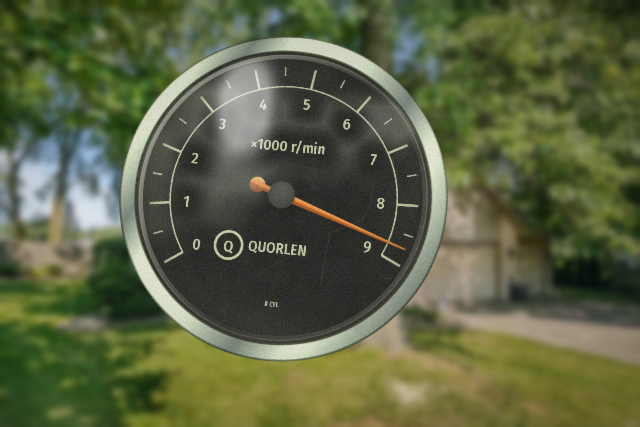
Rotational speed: rpm 8750
